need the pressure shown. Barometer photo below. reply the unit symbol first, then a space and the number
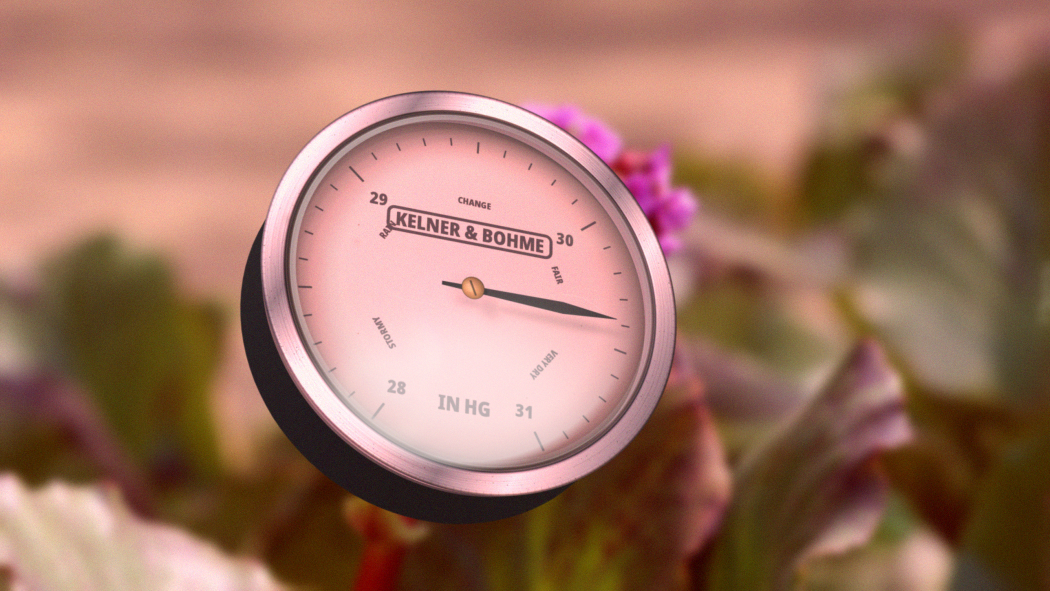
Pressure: inHg 30.4
